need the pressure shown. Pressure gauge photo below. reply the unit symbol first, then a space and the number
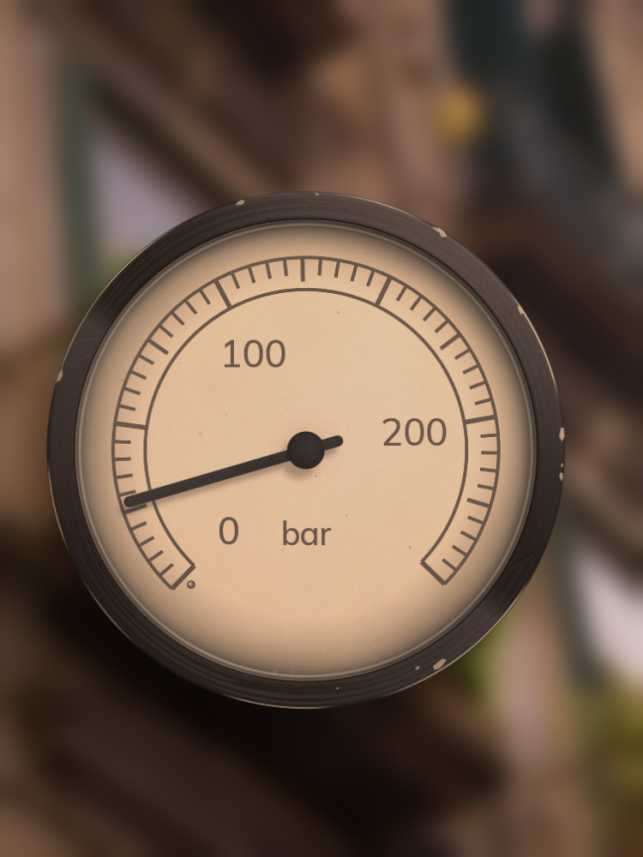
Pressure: bar 27.5
